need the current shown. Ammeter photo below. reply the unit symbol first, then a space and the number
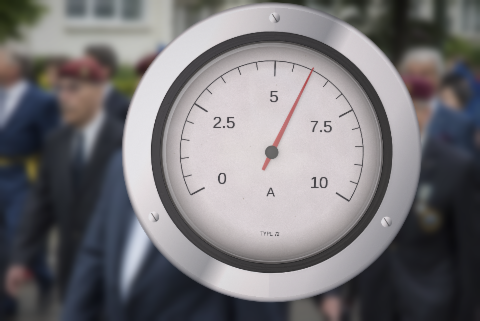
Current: A 6
